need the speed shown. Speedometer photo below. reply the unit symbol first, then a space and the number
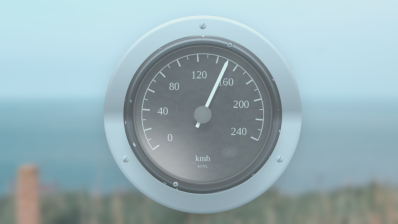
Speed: km/h 150
